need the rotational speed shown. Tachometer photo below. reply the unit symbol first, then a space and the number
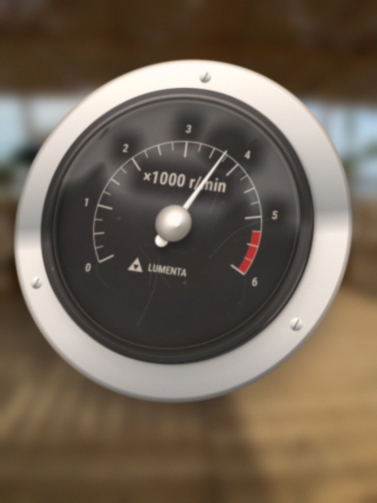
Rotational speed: rpm 3750
